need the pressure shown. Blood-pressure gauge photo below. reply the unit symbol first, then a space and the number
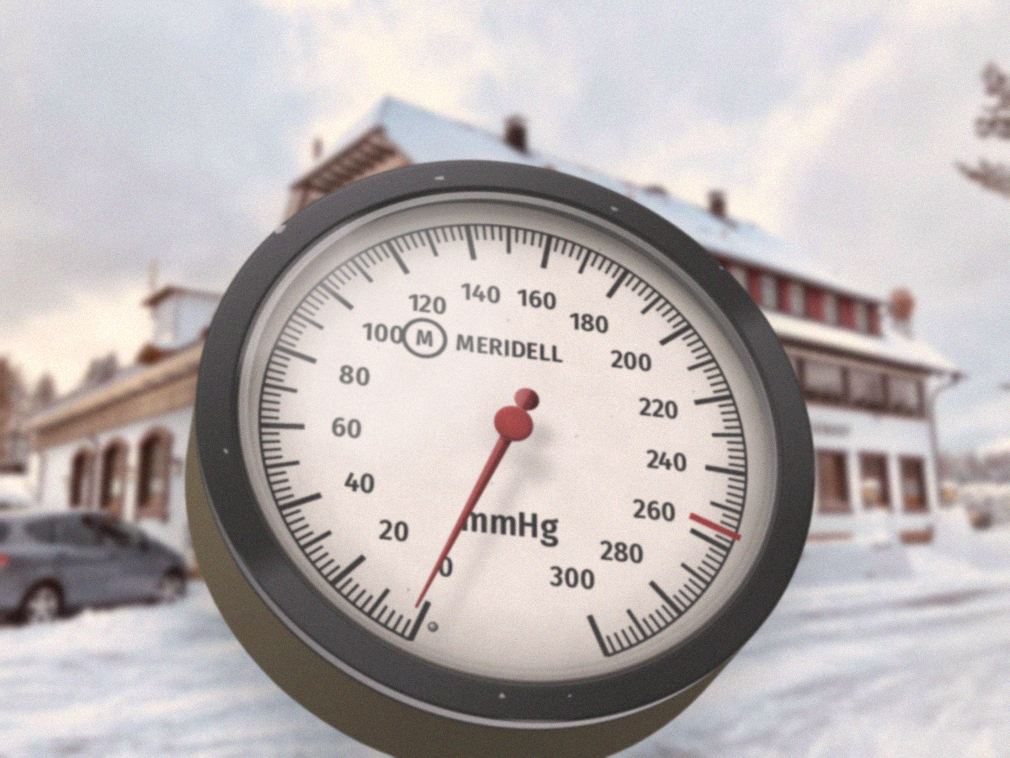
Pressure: mmHg 2
